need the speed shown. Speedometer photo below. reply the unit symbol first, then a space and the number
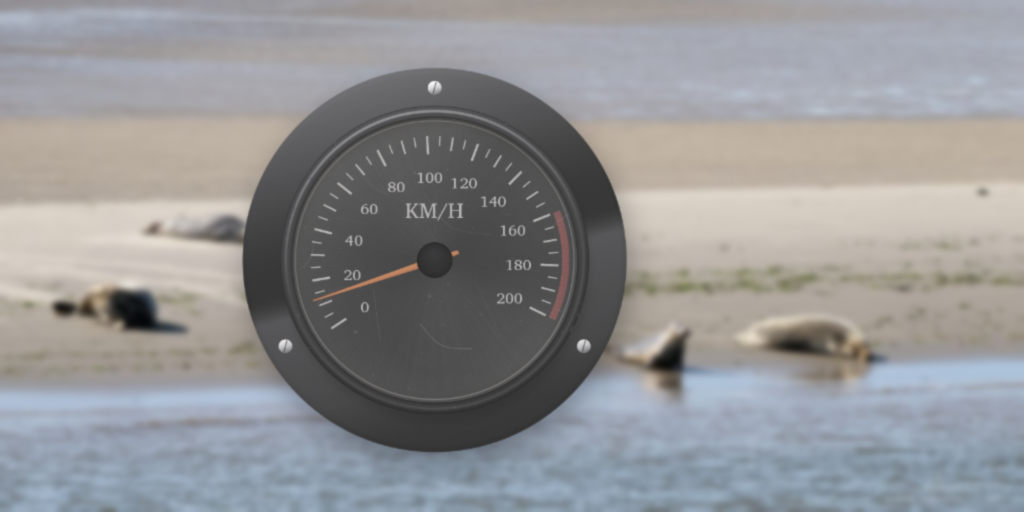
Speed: km/h 12.5
